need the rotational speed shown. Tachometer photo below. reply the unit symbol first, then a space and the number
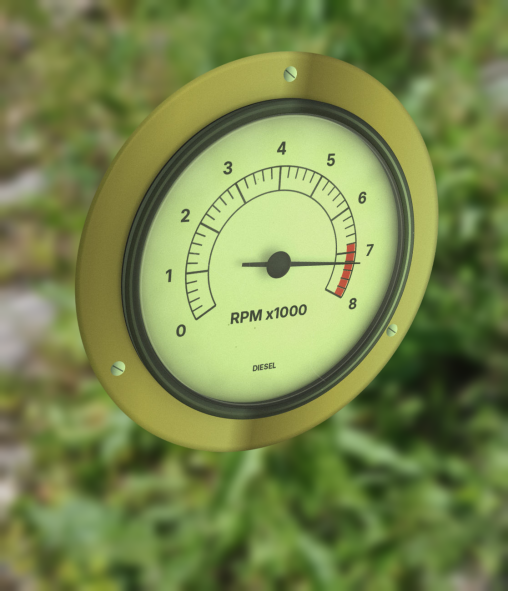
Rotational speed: rpm 7200
